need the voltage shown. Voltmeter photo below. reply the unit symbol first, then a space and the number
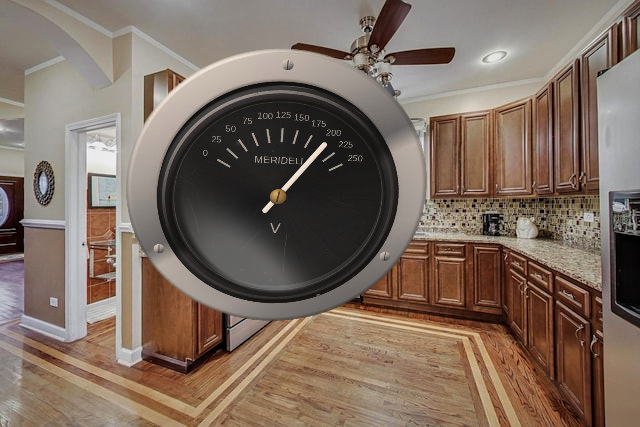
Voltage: V 200
